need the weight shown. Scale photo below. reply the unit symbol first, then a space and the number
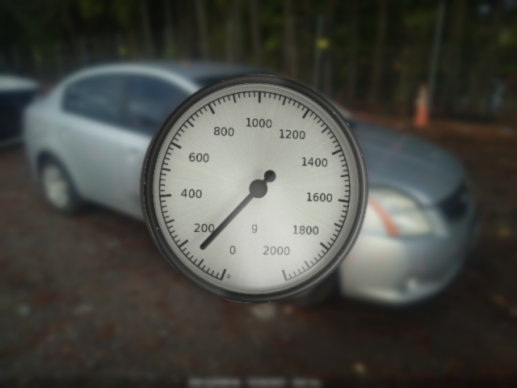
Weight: g 140
